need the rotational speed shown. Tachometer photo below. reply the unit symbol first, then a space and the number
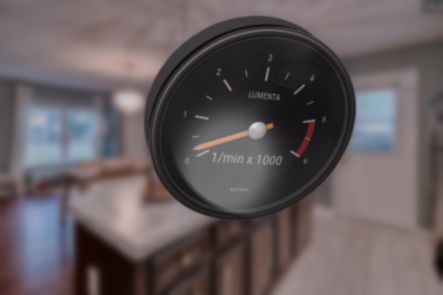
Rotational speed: rpm 250
